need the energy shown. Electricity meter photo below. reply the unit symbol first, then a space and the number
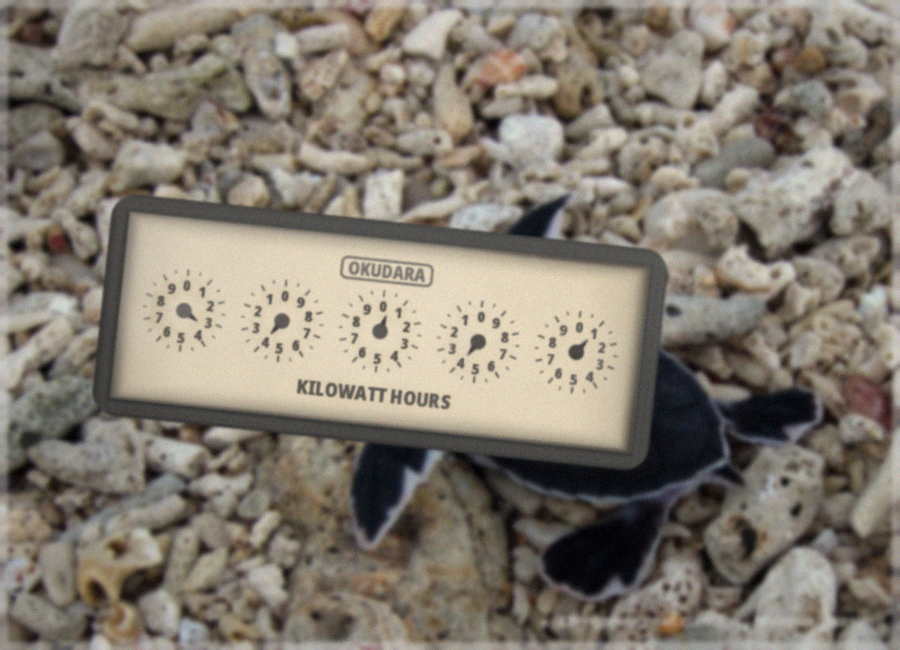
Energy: kWh 34041
